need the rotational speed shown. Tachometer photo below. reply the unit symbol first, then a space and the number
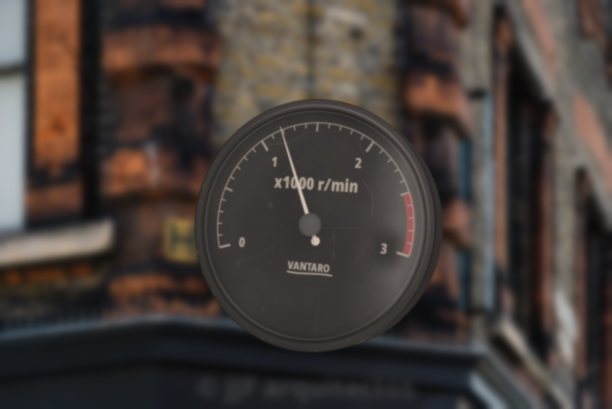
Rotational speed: rpm 1200
